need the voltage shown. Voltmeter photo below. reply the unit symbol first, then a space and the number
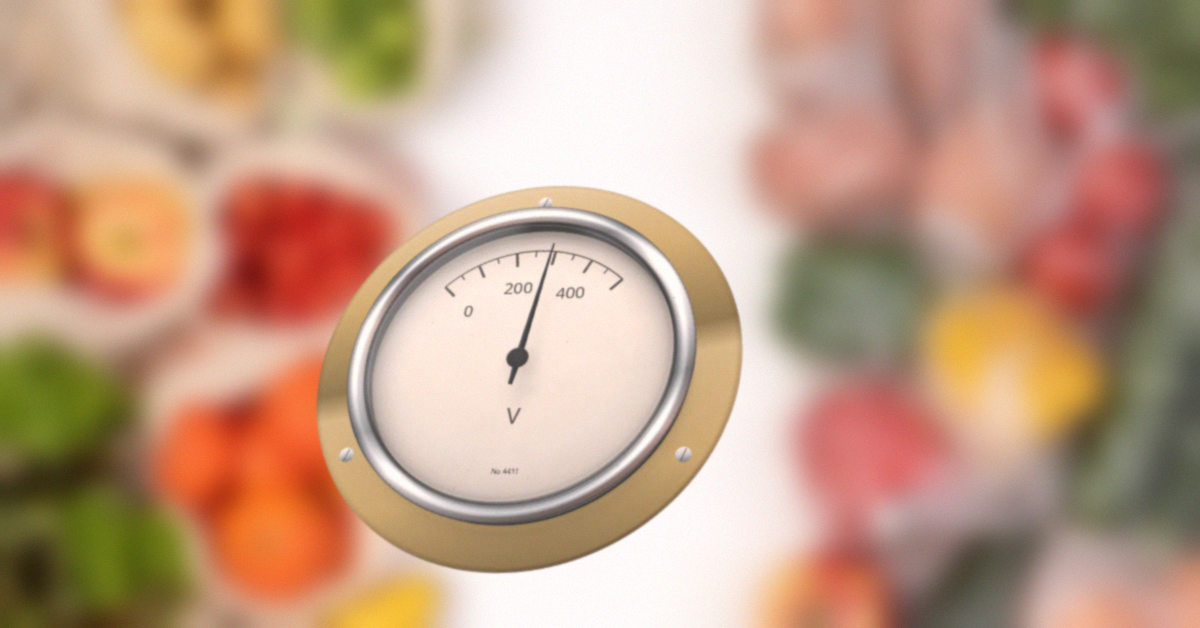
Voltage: V 300
